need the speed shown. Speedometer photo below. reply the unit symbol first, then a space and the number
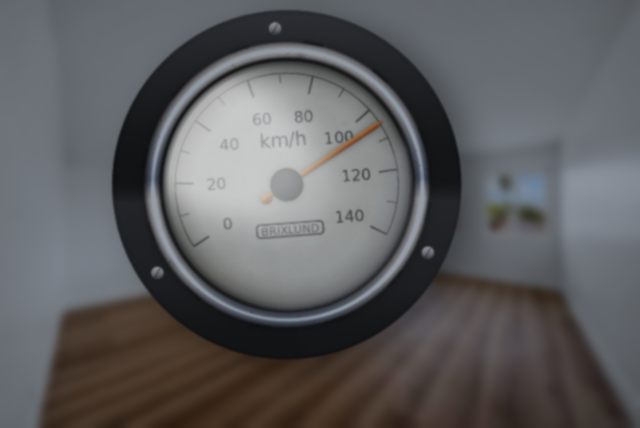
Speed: km/h 105
